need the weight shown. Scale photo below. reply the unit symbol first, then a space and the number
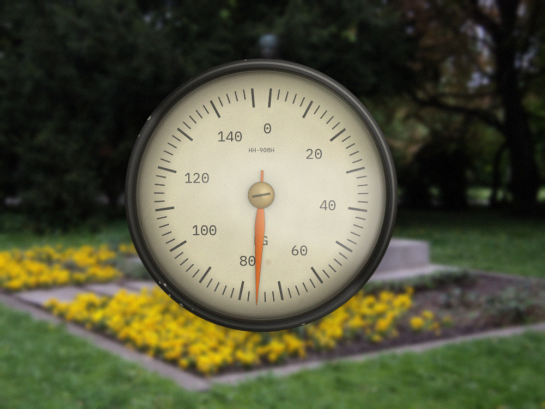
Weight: kg 76
